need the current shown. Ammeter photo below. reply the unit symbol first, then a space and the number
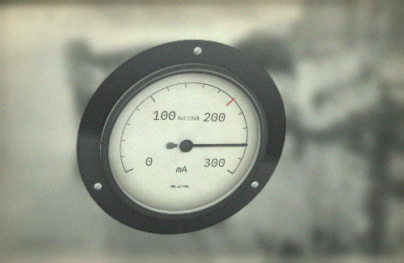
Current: mA 260
